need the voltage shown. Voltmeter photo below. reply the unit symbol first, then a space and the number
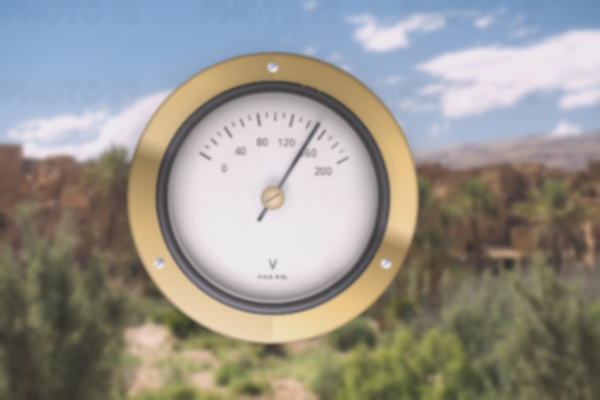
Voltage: V 150
